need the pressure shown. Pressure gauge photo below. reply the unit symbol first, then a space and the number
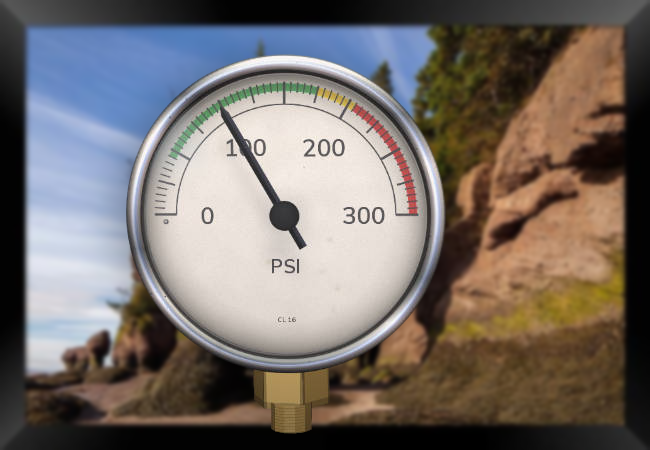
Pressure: psi 100
